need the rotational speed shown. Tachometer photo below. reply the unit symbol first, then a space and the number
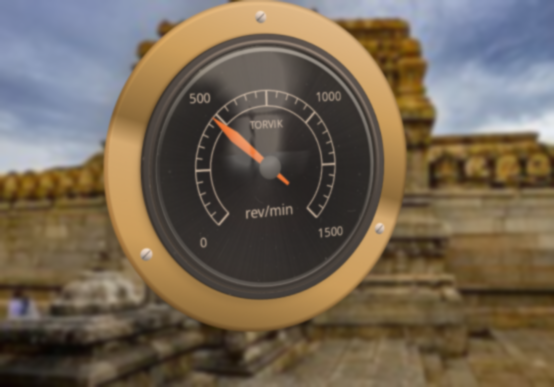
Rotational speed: rpm 475
